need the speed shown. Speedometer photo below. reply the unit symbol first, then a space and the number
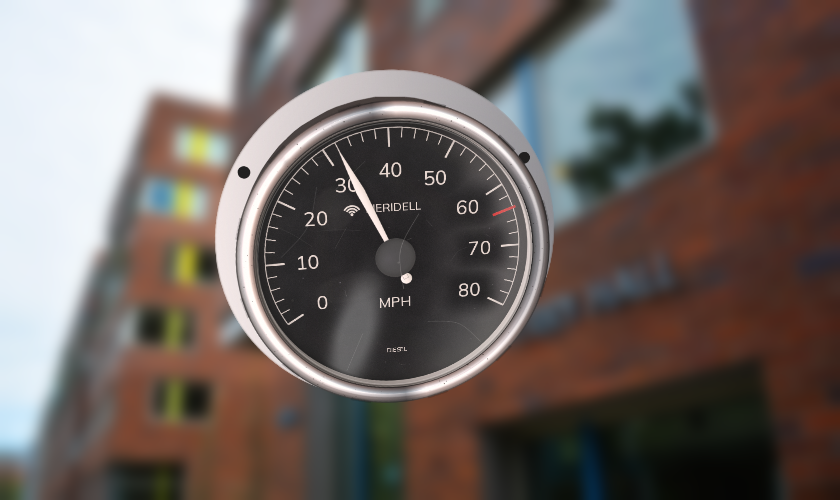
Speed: mph 32
